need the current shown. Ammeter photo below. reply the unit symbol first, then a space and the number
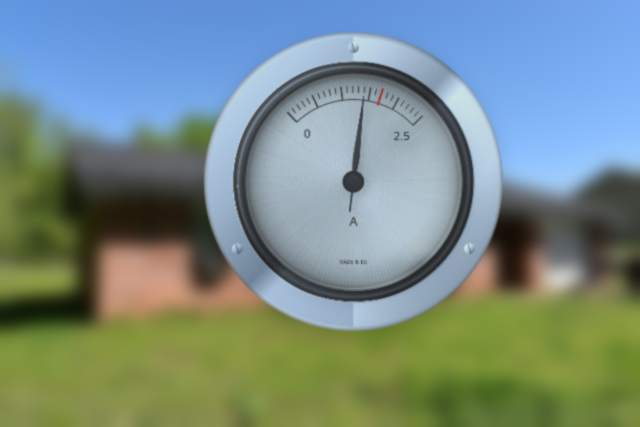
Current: A 1.4
